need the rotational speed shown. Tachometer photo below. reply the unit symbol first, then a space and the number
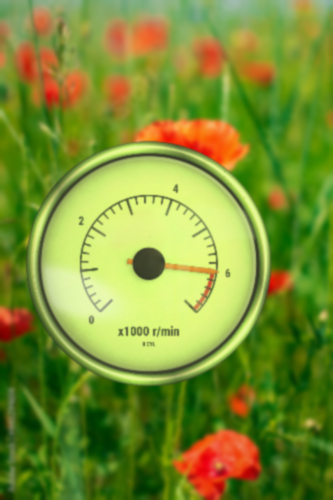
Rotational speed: rpm 6000
